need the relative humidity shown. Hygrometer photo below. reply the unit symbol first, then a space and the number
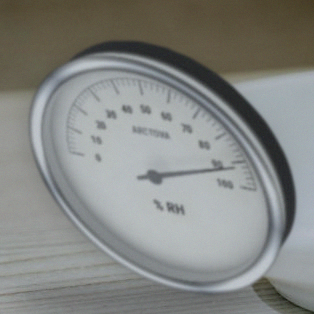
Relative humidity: % 90
